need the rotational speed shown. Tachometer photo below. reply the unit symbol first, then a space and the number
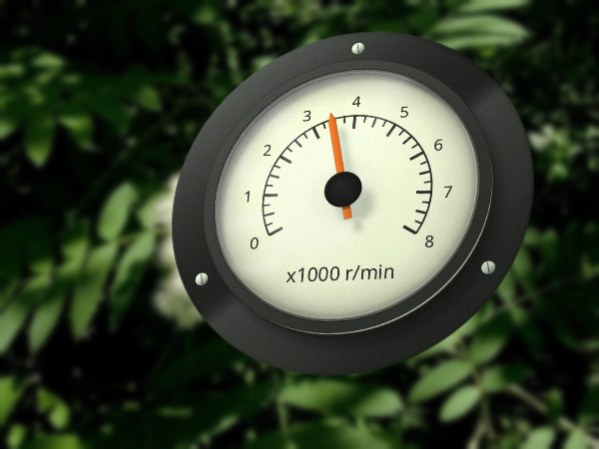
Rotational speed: rpm 3500
